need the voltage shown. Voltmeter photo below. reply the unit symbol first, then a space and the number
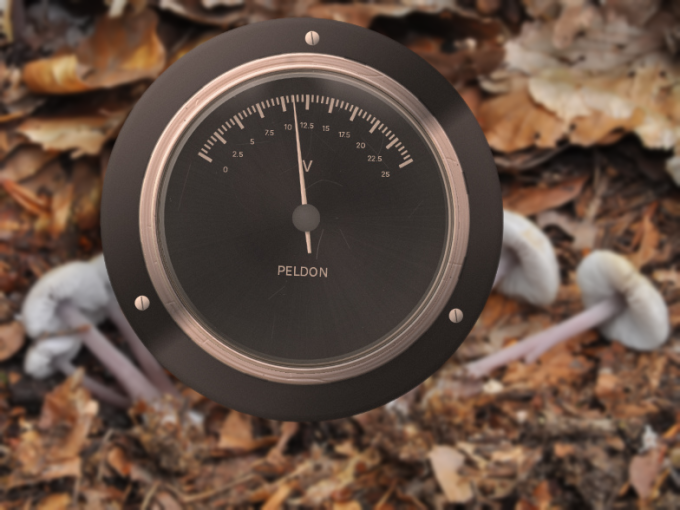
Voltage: V 11
